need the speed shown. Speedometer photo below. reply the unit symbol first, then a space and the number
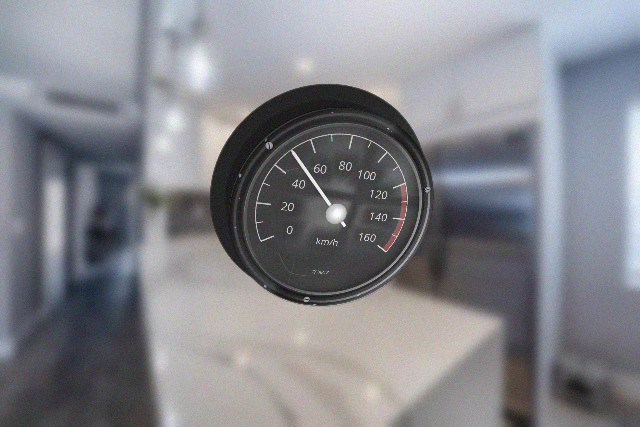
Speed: km/h 50
